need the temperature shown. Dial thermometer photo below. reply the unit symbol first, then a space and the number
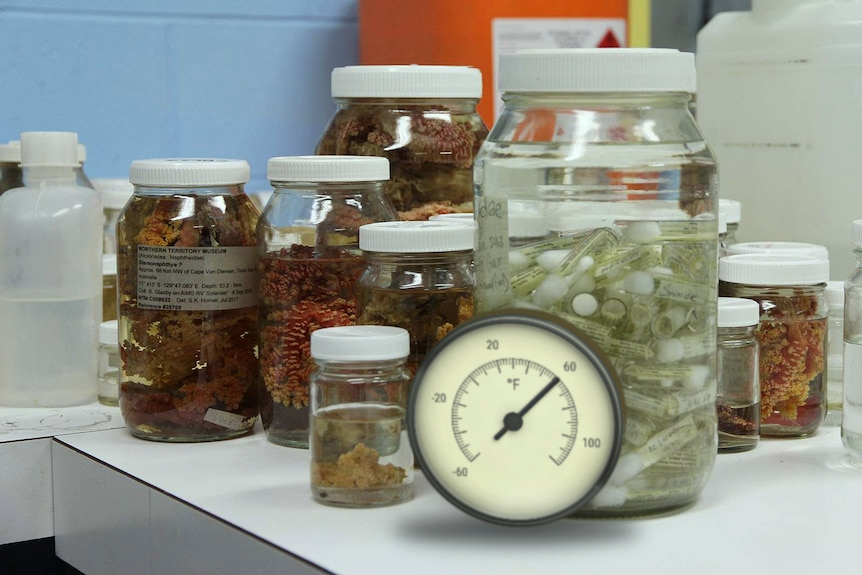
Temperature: °F 60
